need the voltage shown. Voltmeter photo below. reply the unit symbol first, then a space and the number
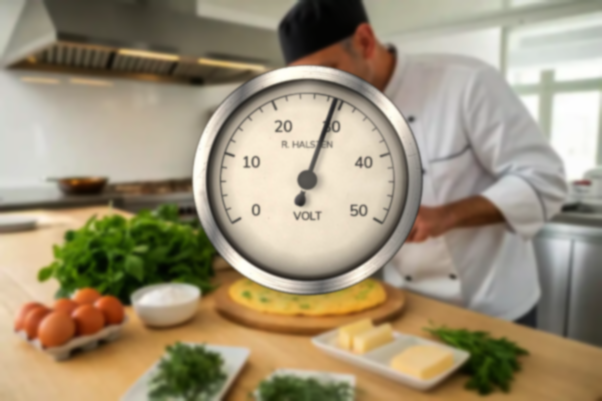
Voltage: V 29
